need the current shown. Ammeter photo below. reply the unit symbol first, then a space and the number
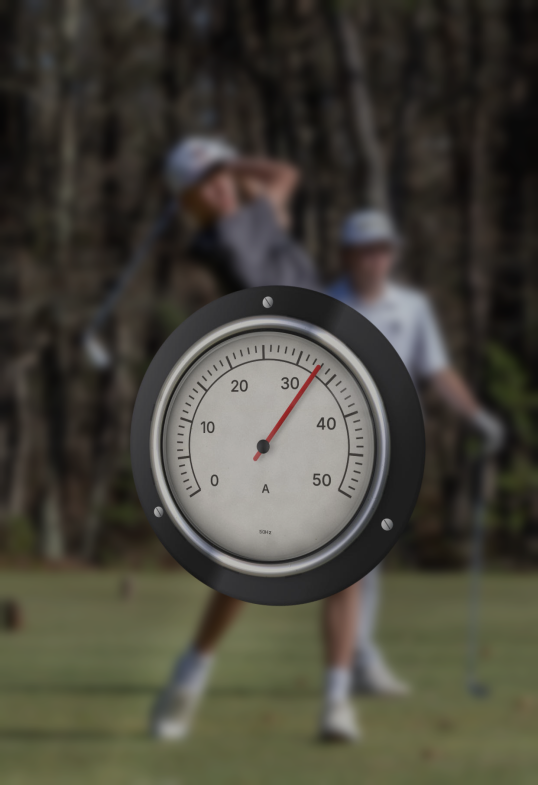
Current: A 33
